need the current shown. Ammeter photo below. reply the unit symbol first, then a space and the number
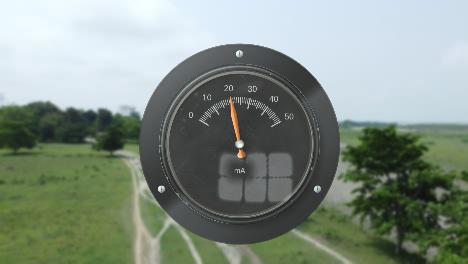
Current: mA 20
